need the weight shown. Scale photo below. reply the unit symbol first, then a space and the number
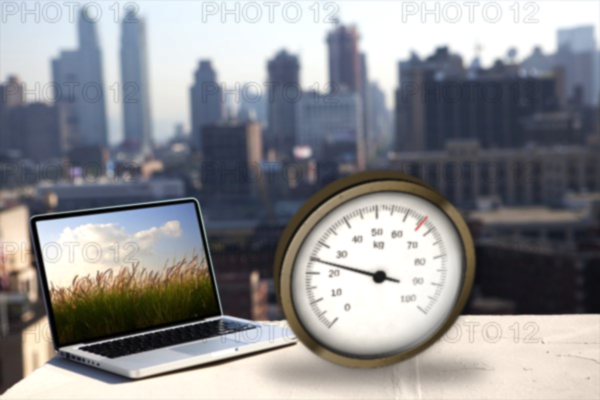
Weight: kg 25
